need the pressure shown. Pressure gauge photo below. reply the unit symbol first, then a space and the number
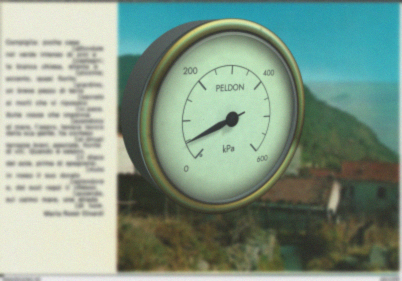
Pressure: kPa 50
